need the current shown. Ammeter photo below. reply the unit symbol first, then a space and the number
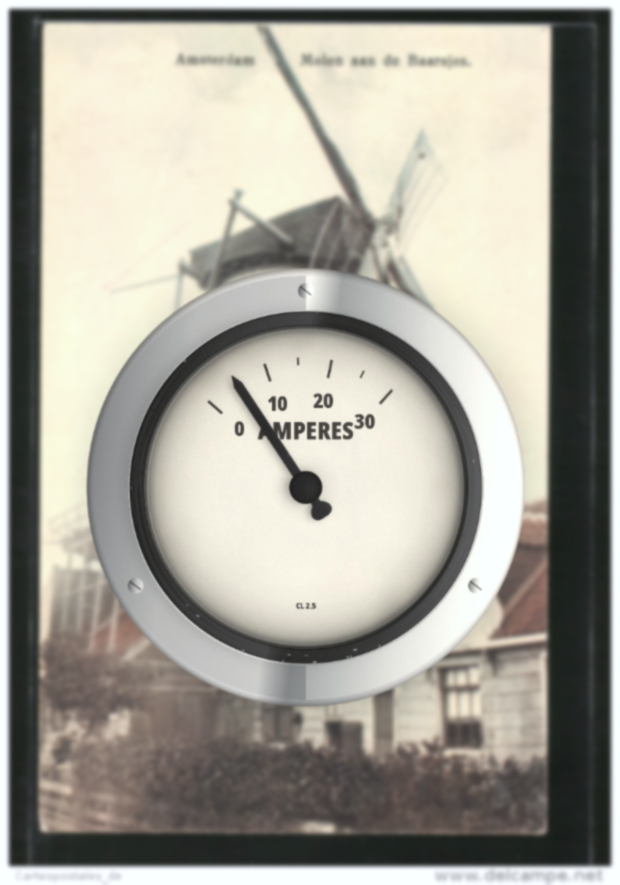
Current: A 5
